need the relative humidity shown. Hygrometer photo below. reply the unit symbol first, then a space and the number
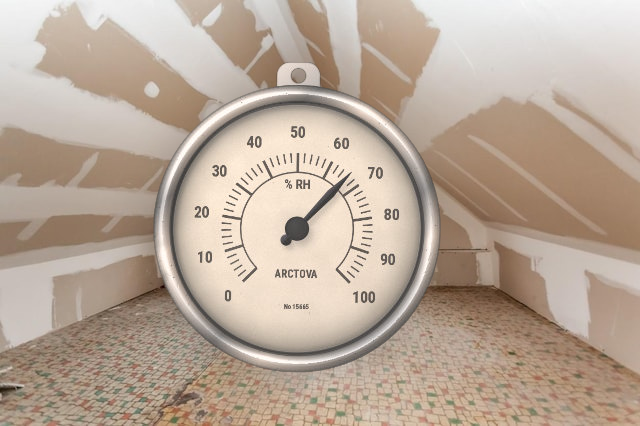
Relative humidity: % 66
